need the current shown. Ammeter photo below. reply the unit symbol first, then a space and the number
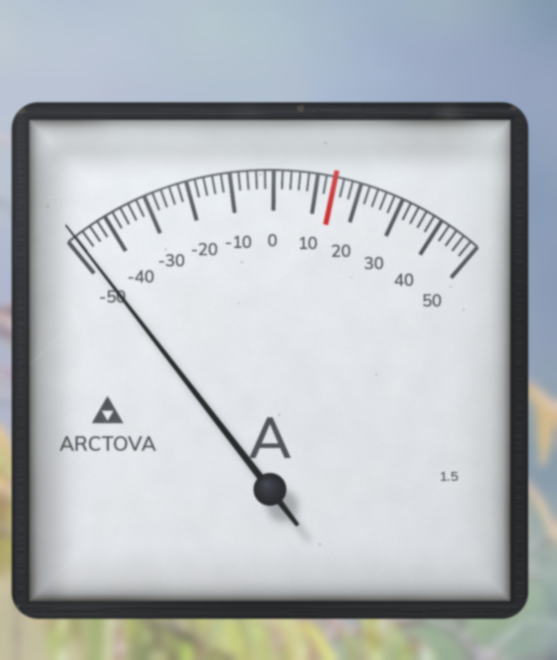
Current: A -48
